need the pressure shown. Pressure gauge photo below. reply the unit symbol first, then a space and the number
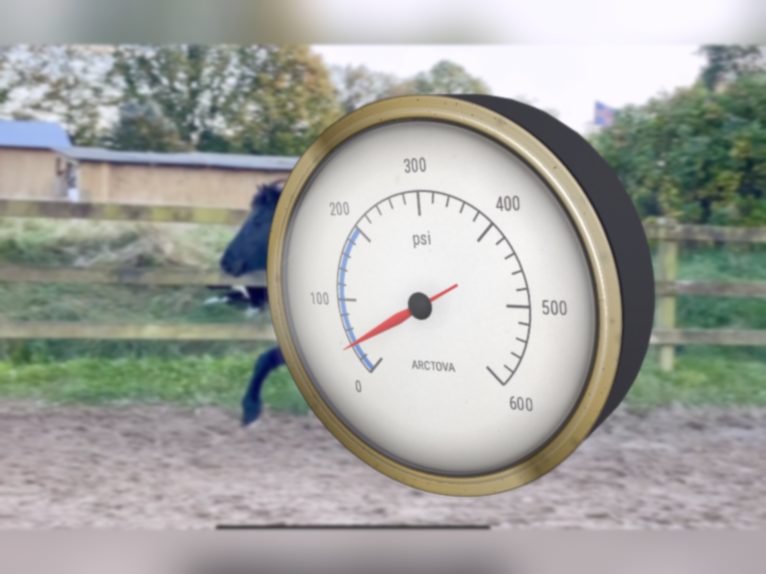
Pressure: psi 40
